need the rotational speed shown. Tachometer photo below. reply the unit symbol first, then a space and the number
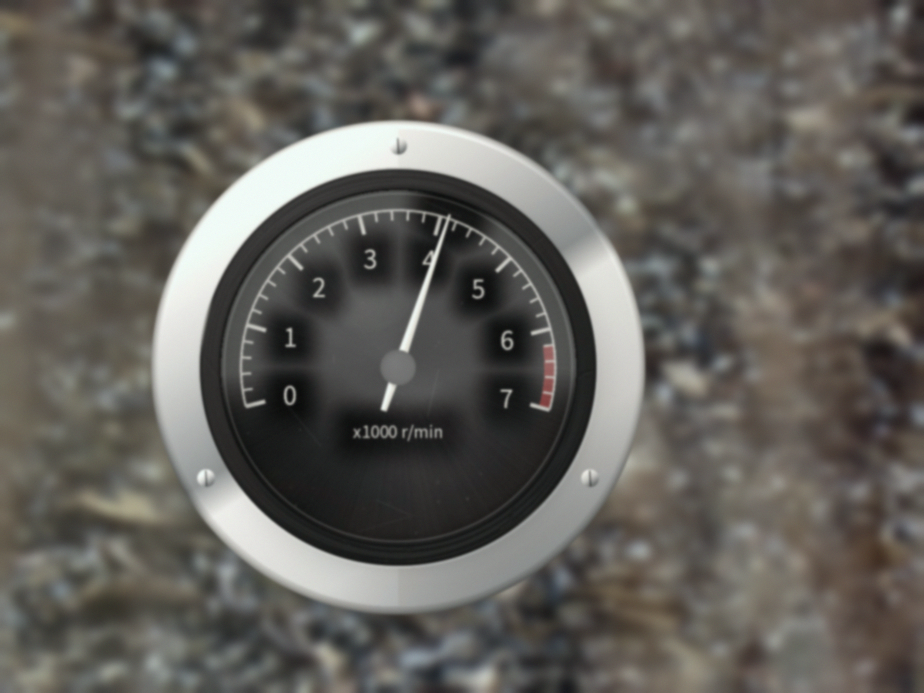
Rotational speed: rpm 4100
